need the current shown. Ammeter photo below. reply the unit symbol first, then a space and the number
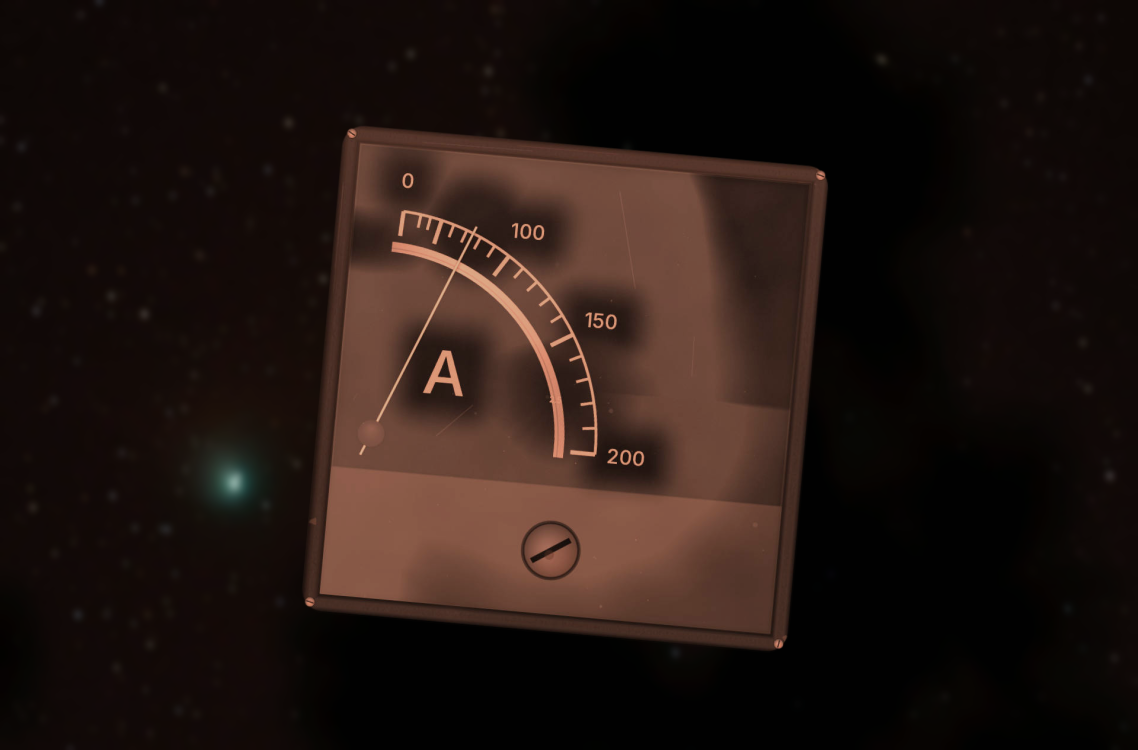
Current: A 75
